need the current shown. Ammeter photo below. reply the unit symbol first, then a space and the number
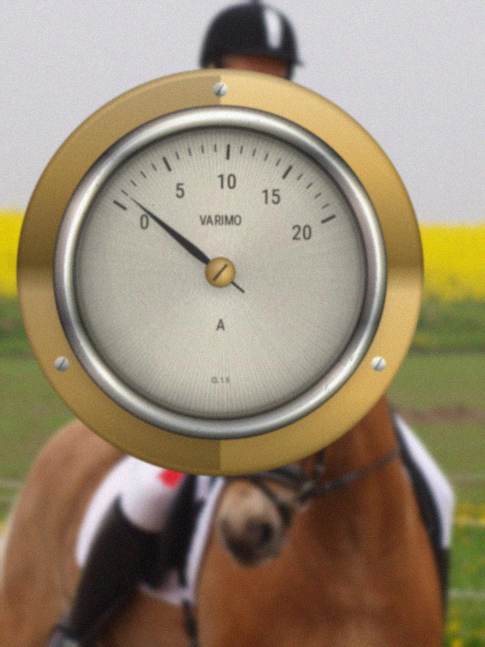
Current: A 1
